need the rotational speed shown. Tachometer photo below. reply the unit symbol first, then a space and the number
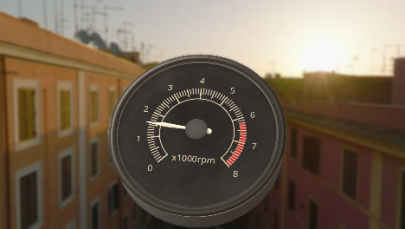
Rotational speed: rpm 1500
